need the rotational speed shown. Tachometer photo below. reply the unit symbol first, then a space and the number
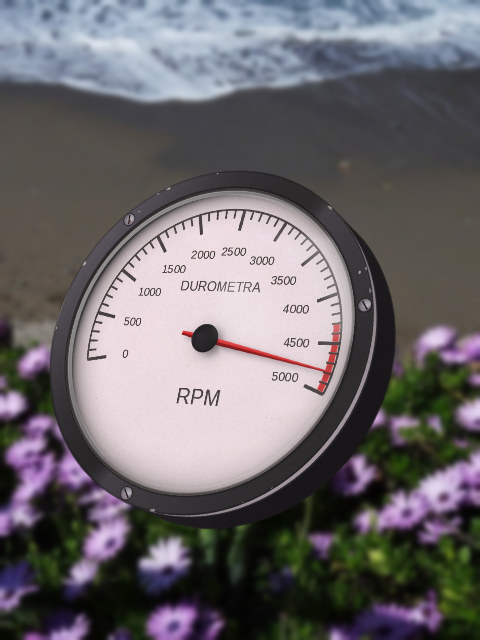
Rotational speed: rpm 4800
